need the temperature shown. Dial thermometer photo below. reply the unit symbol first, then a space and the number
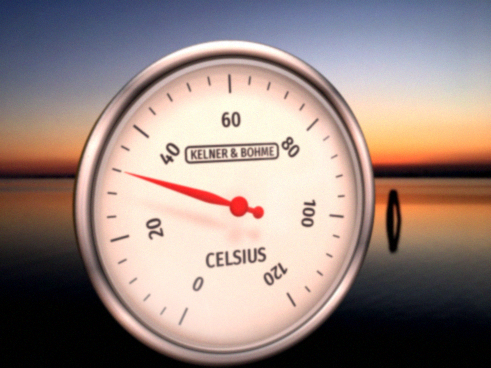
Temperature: °C 32
